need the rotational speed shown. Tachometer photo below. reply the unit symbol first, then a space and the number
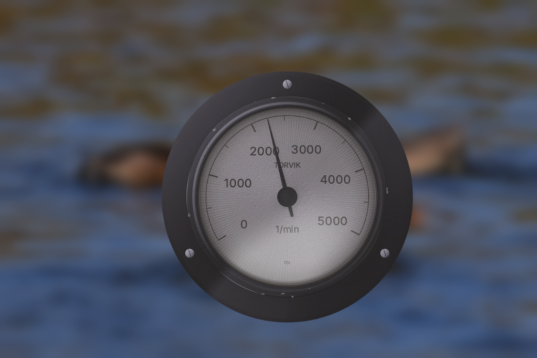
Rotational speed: rpm 2250
